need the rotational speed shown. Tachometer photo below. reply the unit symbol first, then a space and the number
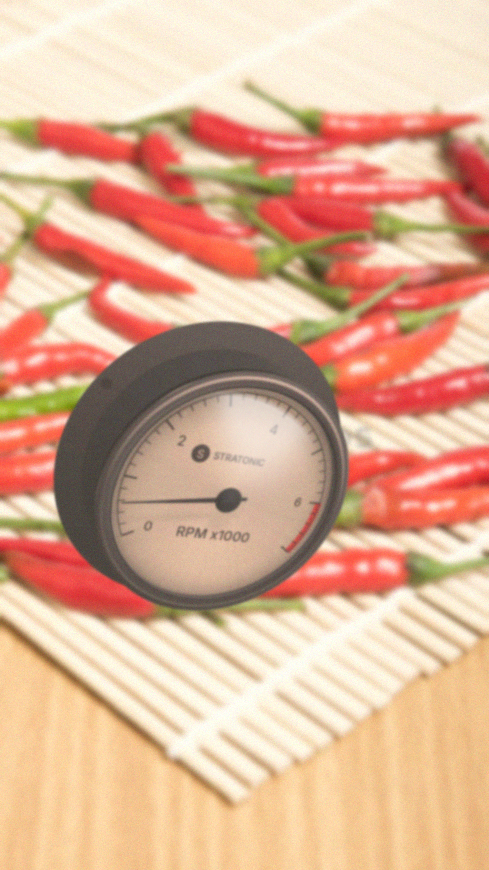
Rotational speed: rpm 600
